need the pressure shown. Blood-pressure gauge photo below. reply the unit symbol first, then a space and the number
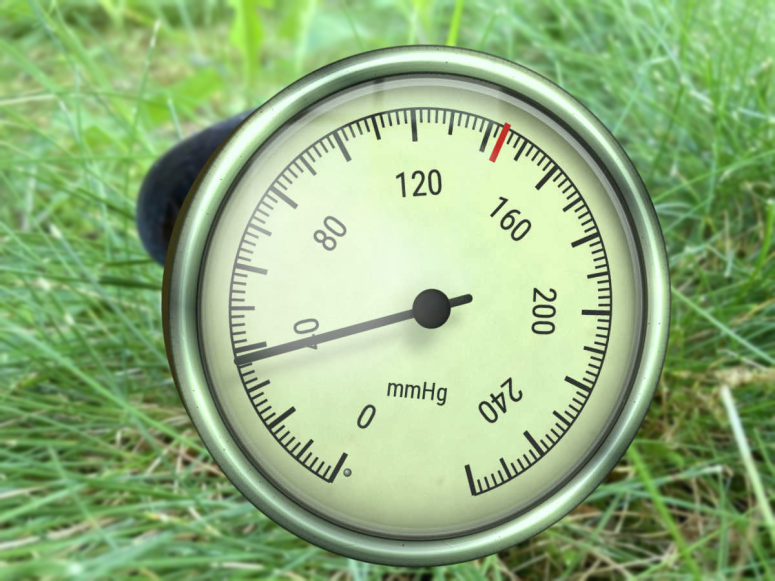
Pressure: mmHg 38
